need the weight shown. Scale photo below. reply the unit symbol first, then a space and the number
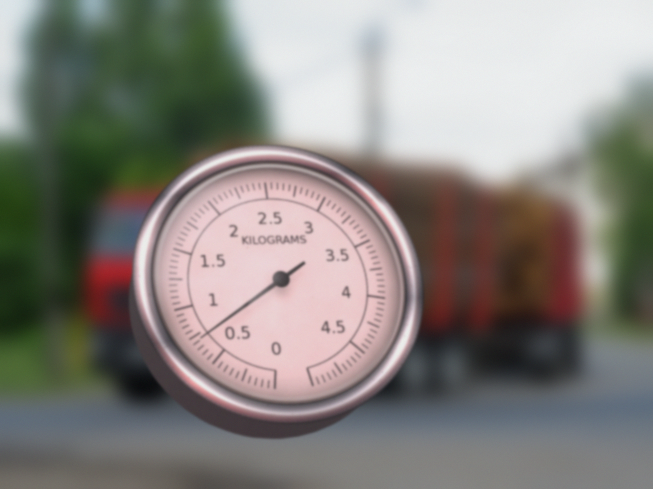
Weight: kg 0.7
